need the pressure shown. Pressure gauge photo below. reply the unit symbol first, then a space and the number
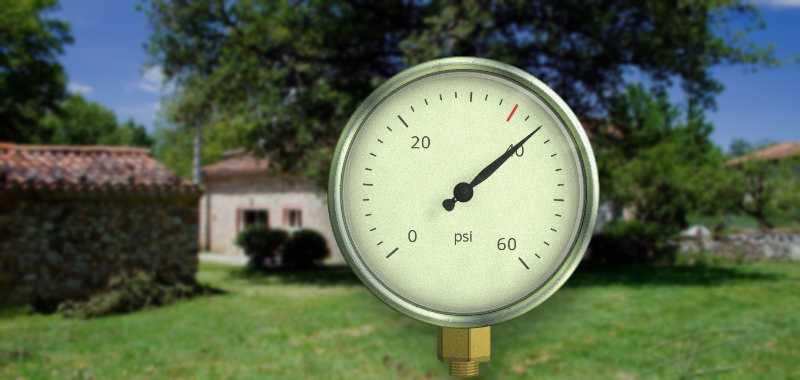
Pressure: psi 40
